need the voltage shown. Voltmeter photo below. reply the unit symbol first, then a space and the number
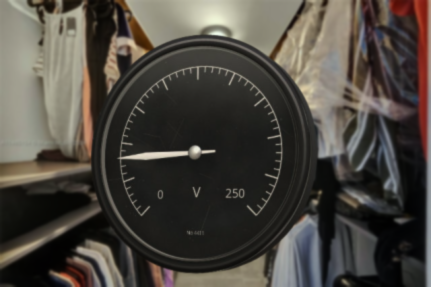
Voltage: V 40
